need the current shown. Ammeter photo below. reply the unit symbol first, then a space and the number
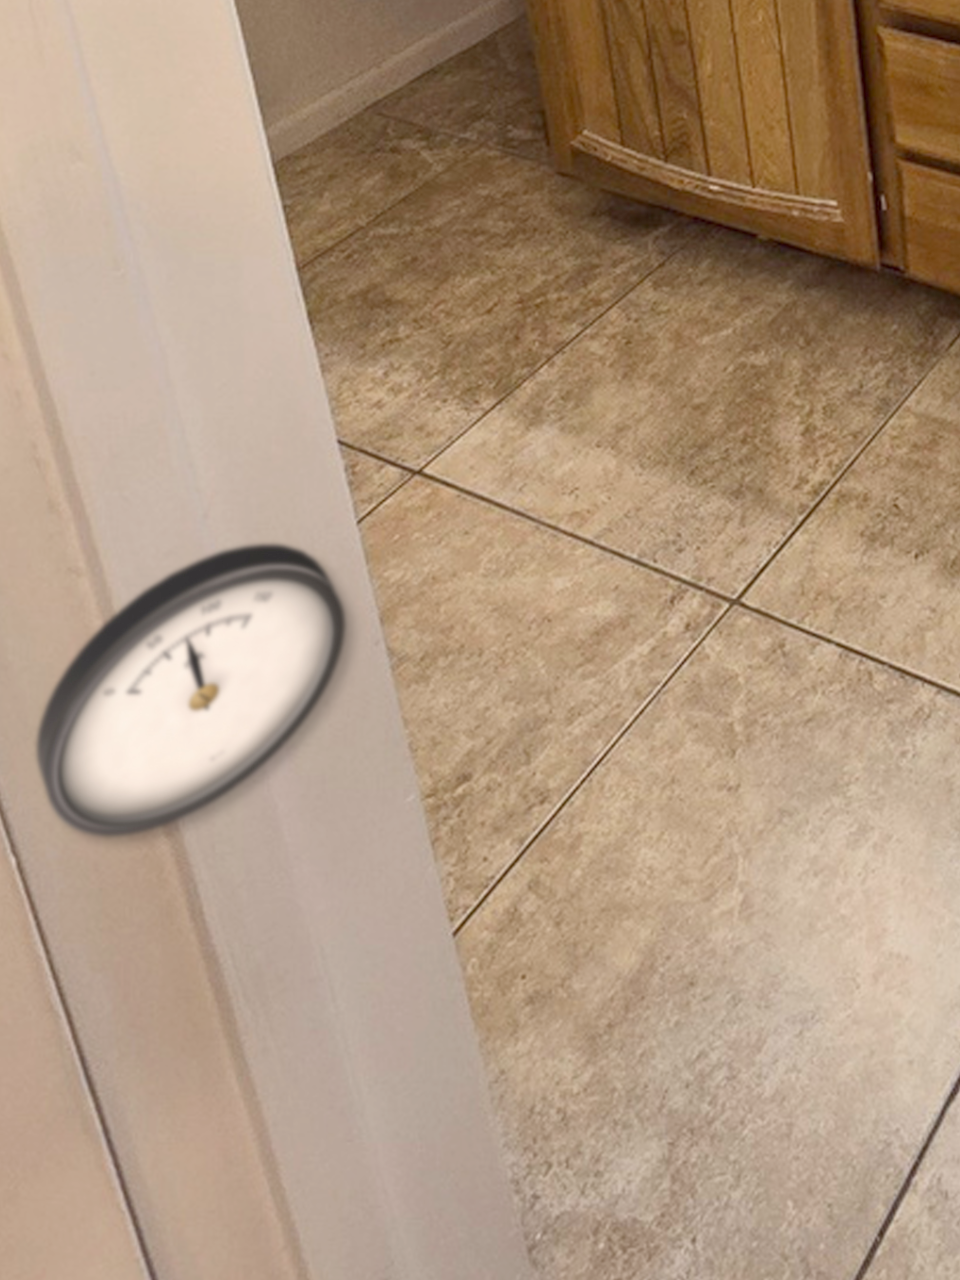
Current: mA 75
